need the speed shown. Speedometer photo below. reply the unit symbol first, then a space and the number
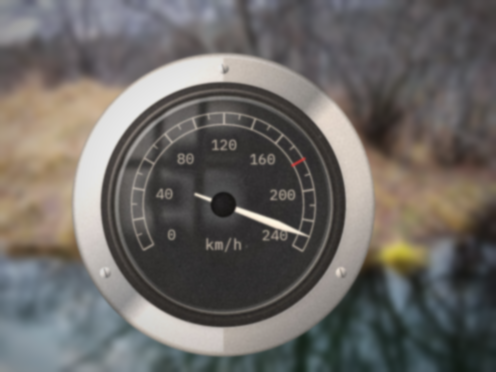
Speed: km/h 230
